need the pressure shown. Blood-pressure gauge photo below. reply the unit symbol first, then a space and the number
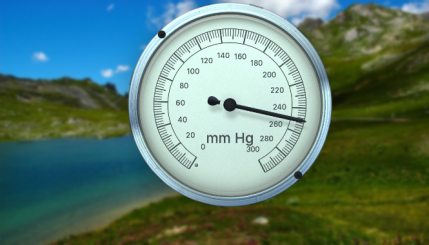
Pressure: mmHg 250
